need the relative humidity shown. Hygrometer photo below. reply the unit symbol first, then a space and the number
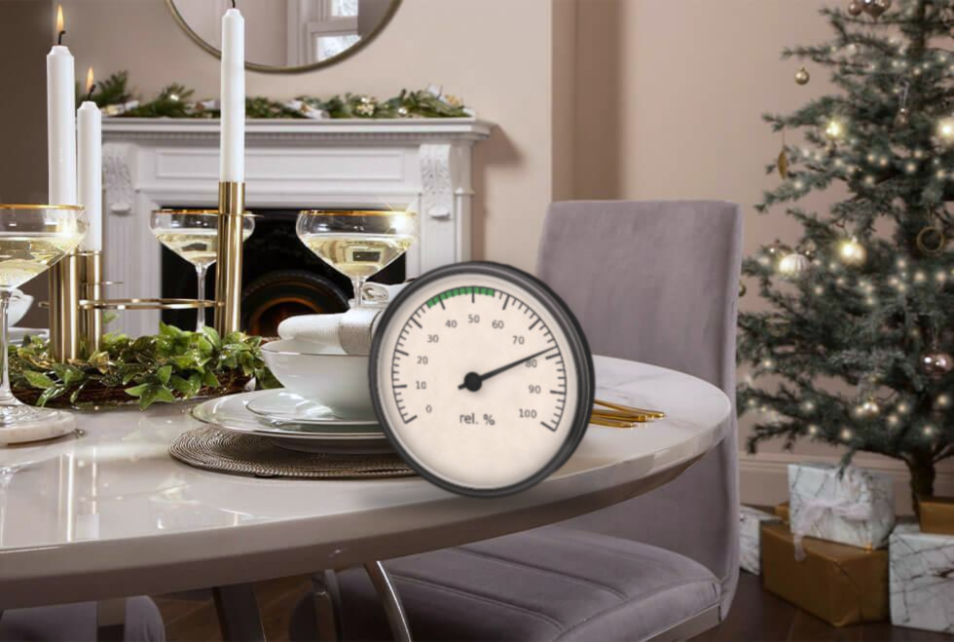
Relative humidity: % 78
